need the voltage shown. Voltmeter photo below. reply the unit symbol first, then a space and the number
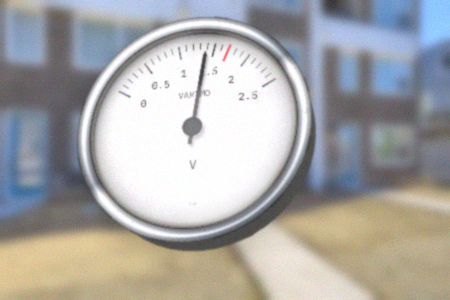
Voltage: V 1.4
